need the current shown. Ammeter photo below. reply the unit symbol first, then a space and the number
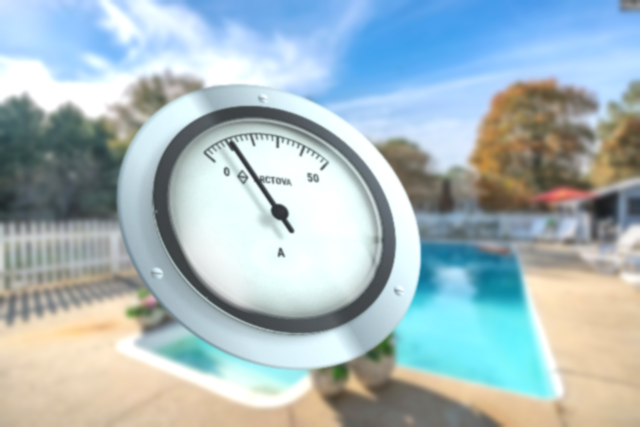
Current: A 10
